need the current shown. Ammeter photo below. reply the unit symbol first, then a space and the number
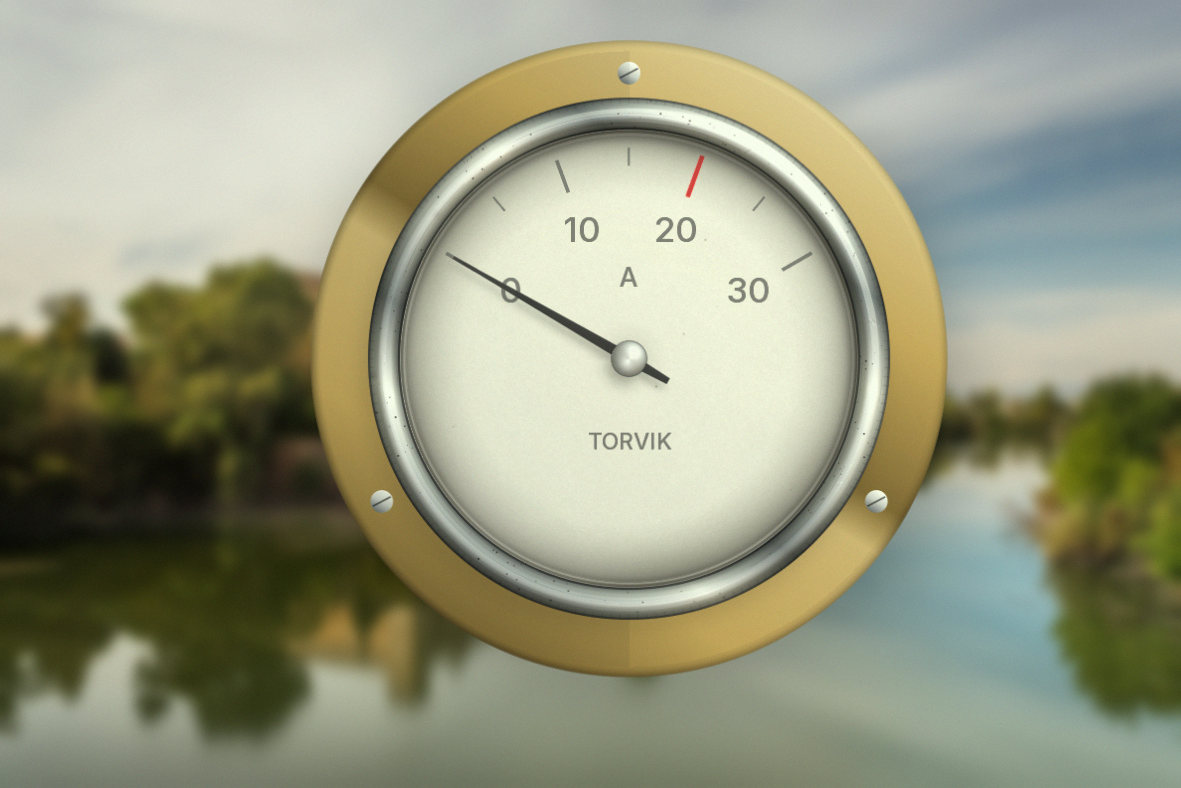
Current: A 0
